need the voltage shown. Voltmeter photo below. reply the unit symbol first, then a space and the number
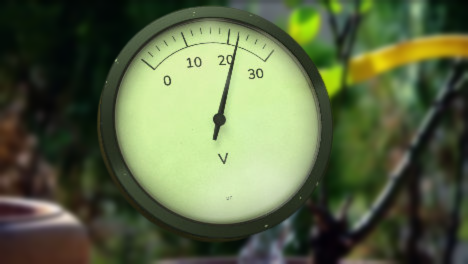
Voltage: V 22
